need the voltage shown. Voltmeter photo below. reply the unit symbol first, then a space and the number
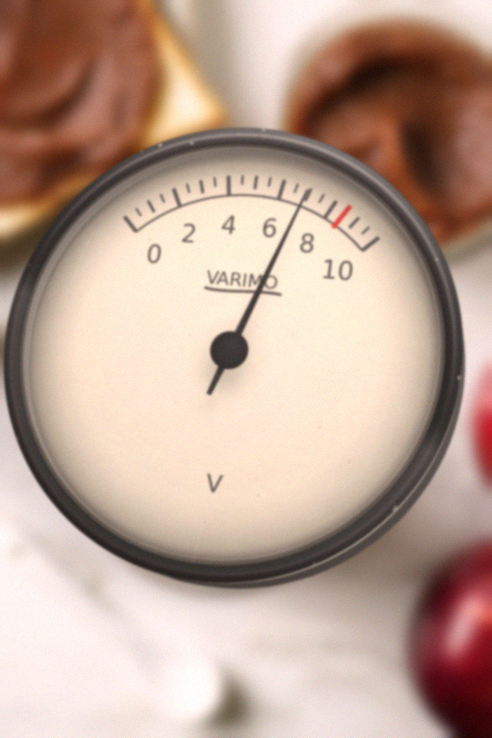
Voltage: V 7
